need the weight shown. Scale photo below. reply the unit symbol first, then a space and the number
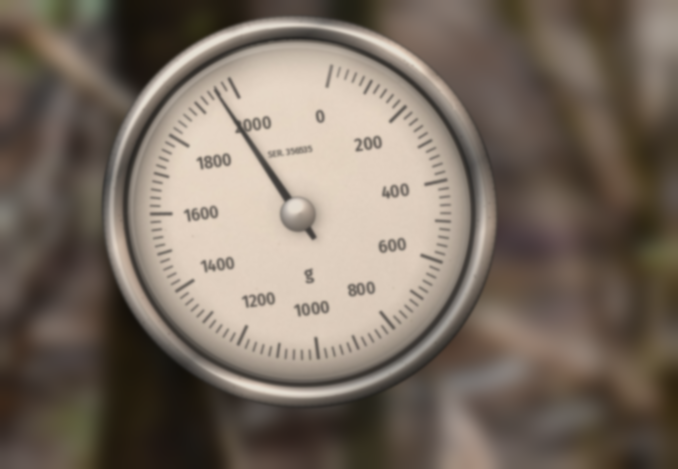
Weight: g 1960
